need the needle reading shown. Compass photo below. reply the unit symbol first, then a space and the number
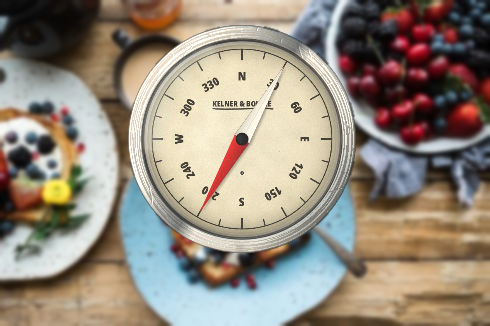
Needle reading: ° 210
